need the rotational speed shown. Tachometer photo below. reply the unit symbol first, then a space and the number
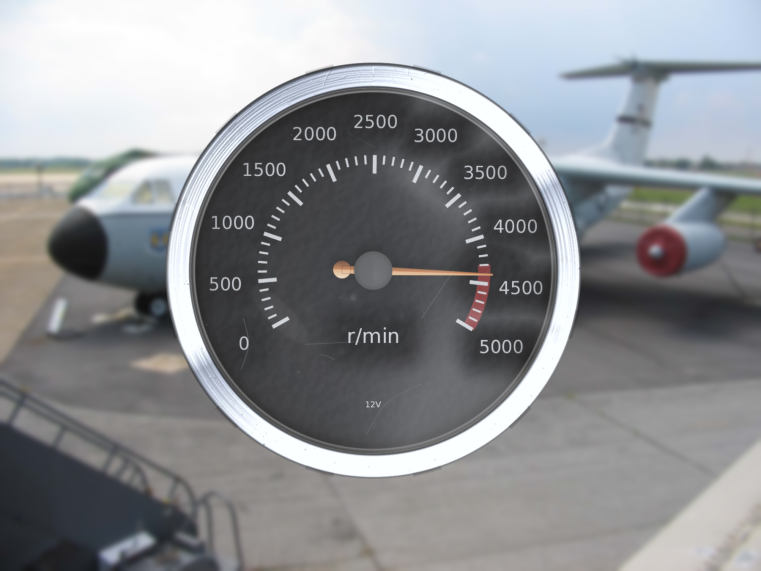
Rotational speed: rpm 4400
